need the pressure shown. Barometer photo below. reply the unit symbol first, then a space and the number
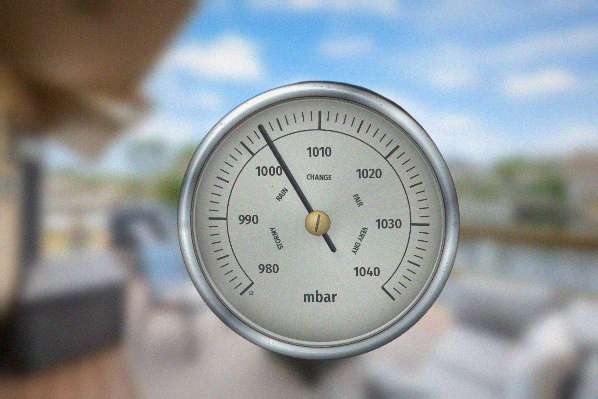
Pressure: mbar 1003
